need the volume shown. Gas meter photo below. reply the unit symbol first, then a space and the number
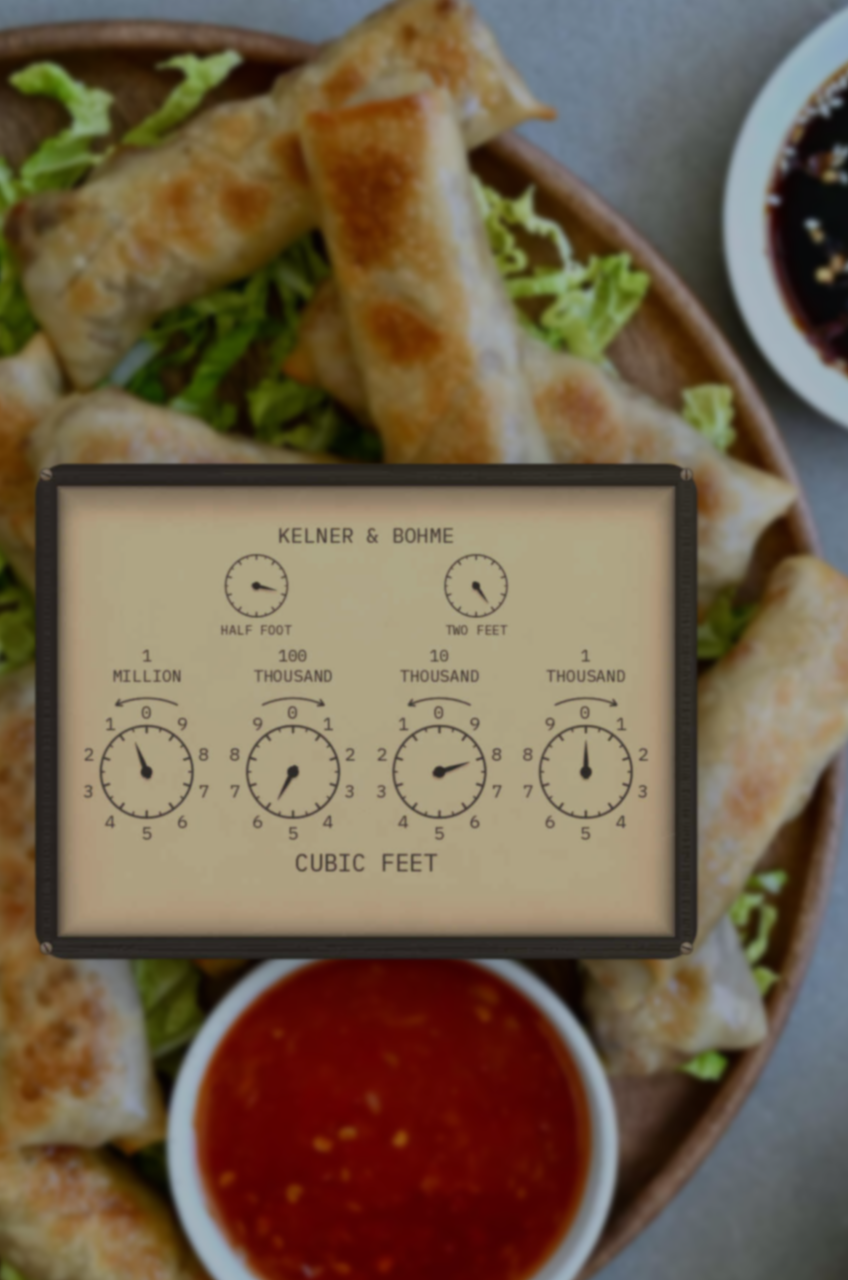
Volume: ft³ 58000
